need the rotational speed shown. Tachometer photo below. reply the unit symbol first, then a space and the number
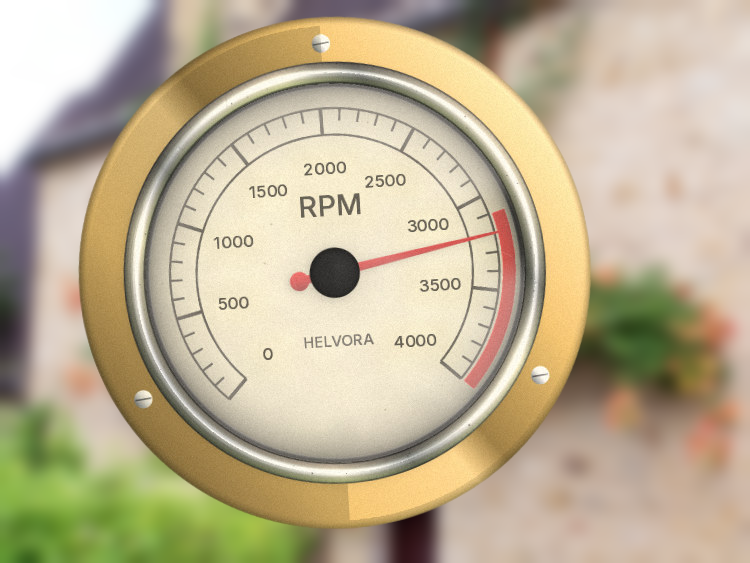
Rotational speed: rpm 3200
